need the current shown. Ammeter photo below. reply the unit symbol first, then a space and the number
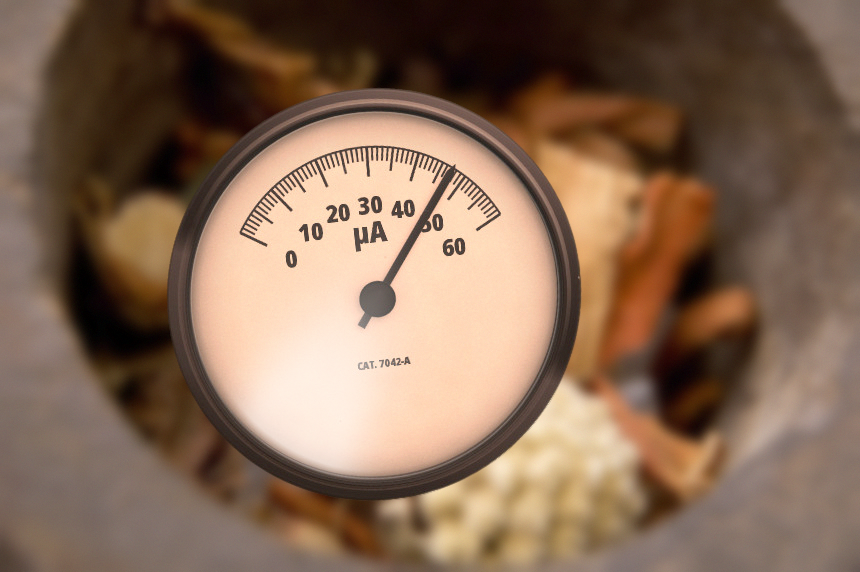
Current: µA 47
